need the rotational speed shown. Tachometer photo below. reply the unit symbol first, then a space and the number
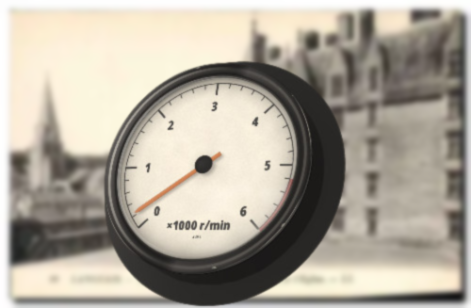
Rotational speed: rpm 200
